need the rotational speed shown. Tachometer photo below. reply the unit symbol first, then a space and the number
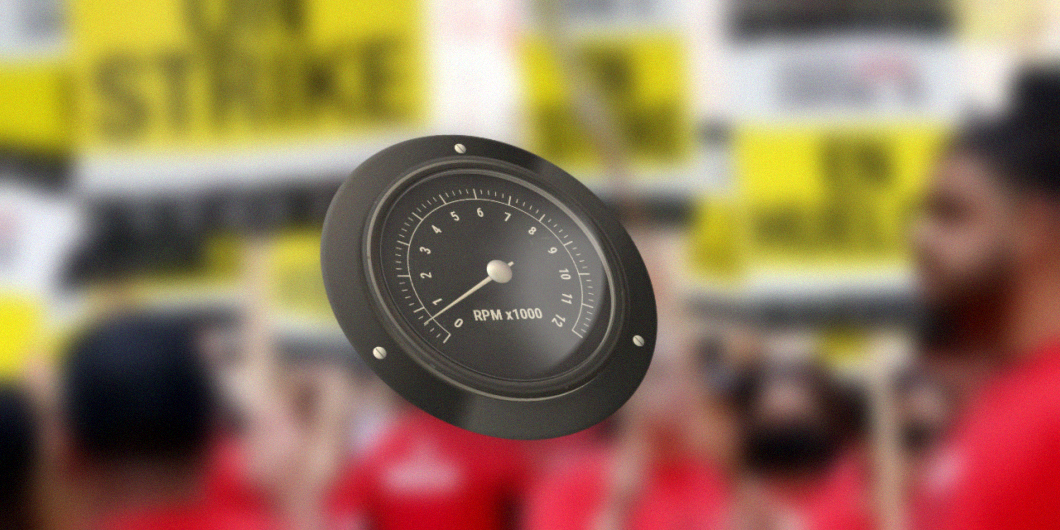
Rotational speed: rpm 600
